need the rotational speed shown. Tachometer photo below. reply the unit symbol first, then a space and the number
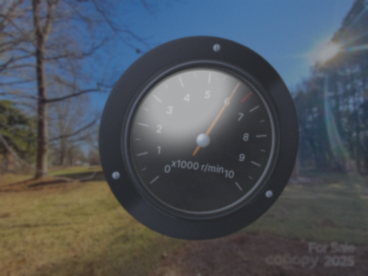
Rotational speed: rpm 6000
